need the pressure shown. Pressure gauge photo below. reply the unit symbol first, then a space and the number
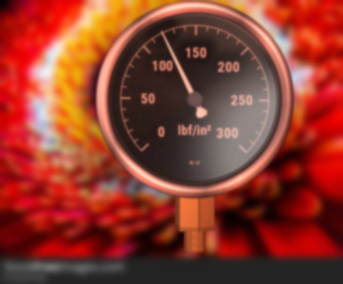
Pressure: psi 120
